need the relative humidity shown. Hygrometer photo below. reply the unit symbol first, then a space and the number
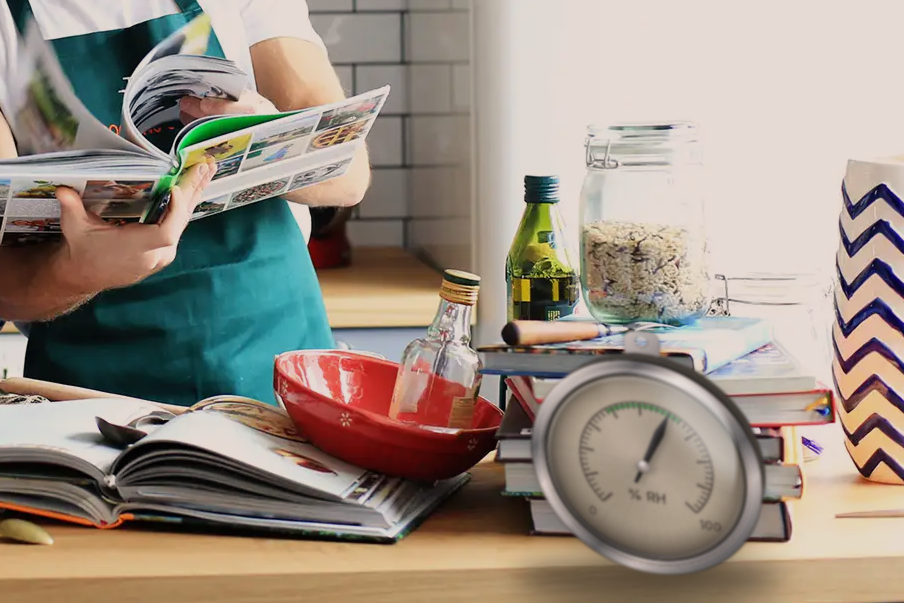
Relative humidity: % 60
